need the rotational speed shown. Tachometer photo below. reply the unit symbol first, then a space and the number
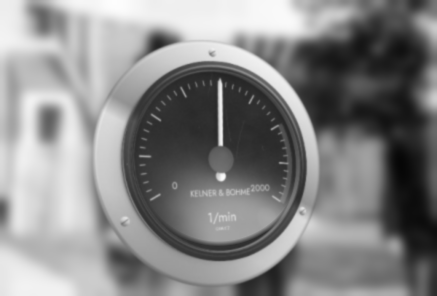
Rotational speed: rpm 1000
